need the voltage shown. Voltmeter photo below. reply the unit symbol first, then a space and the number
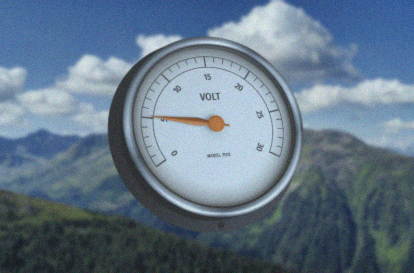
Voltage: V 5
